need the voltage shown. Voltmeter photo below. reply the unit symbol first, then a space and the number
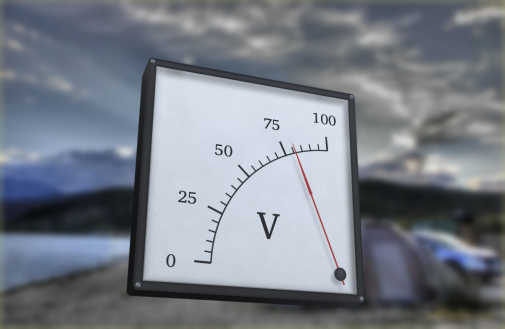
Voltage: V 80
